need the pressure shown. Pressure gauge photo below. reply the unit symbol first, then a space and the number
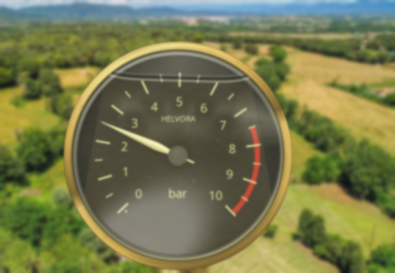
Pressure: bar 2.5
